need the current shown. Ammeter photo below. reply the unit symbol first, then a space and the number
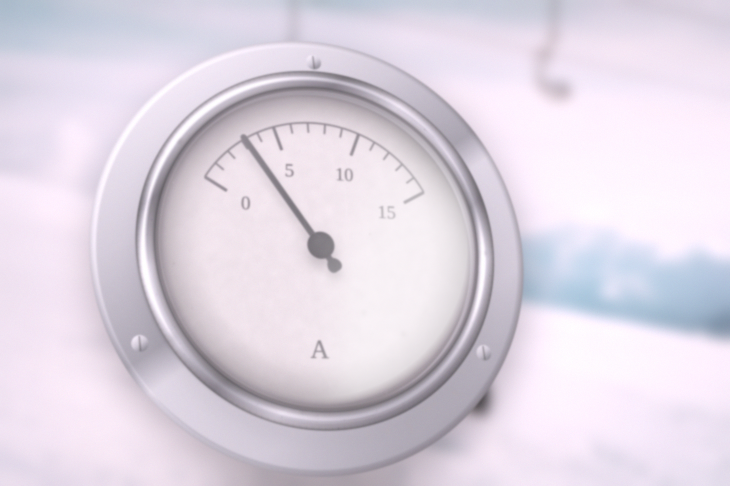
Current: A 3
